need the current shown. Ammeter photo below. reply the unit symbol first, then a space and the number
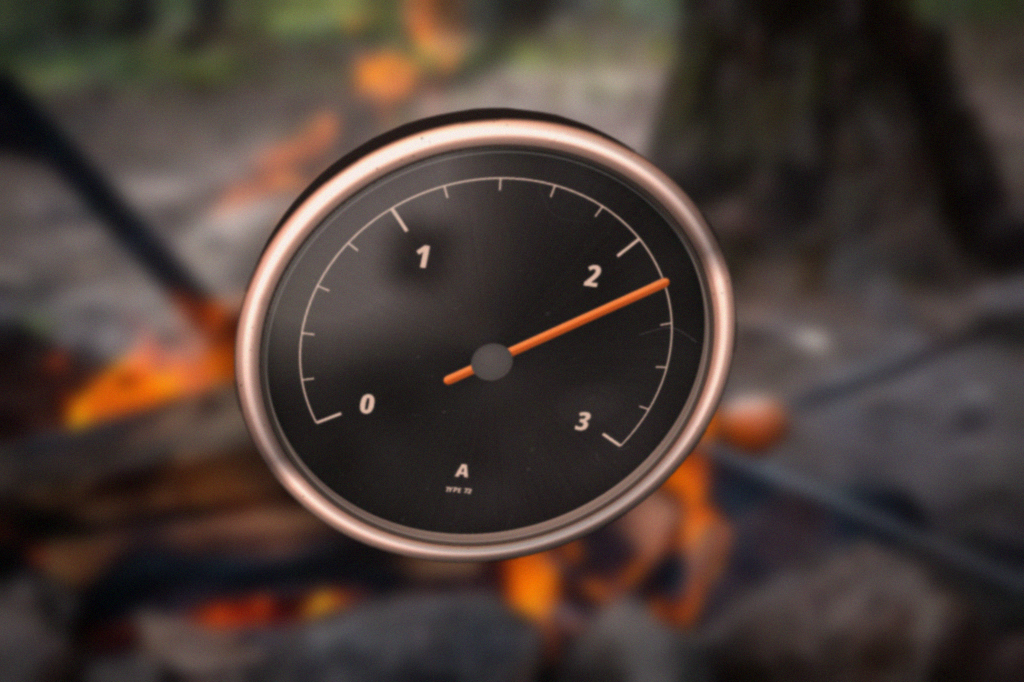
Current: A 2.2
